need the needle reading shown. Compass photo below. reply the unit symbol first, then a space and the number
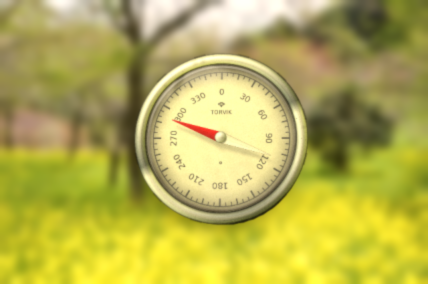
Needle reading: ° 290
